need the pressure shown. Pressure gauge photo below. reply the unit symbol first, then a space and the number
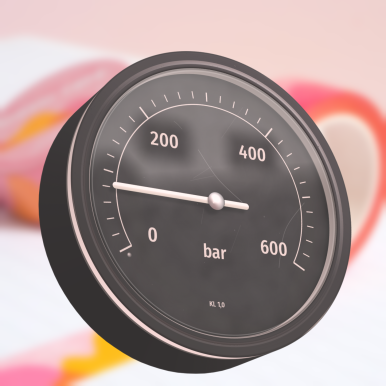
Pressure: bar 80
